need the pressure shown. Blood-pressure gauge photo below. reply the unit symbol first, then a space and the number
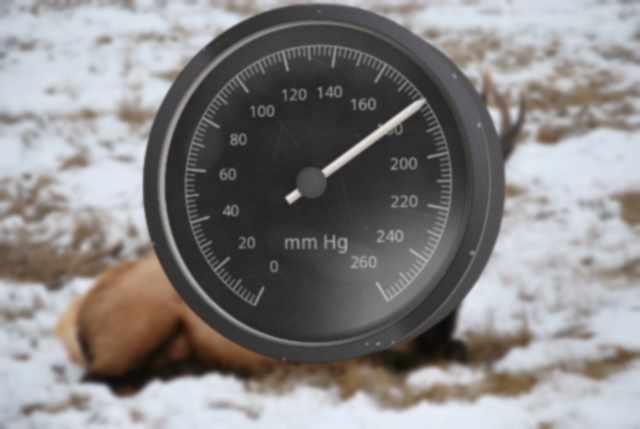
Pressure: mmHg 180
